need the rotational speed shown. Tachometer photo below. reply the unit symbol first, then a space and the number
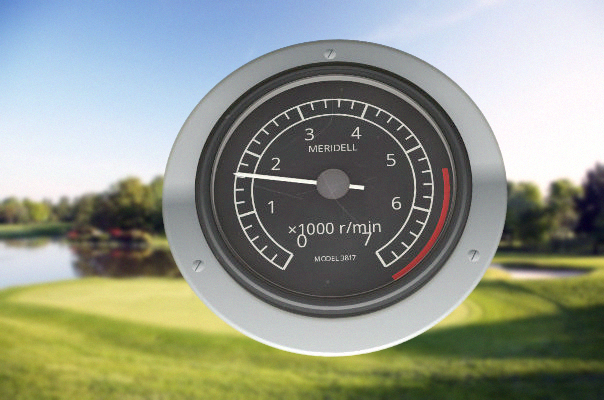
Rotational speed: rpm 1600
